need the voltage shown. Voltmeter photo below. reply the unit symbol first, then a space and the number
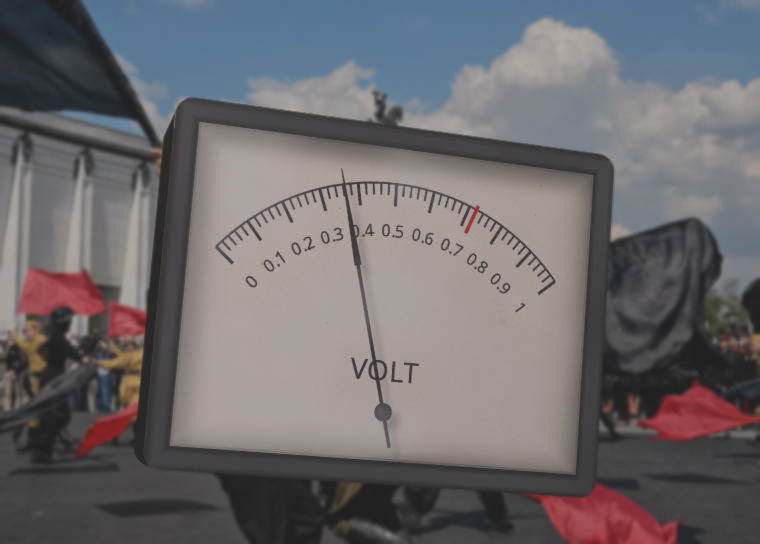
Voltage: V 0.36
